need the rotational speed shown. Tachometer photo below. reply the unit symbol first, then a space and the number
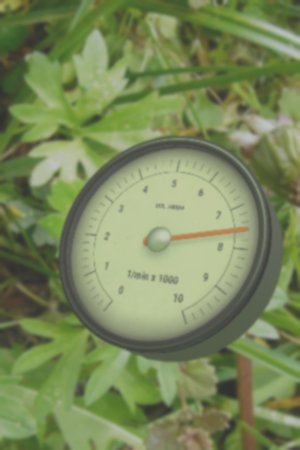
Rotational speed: rpm 7600
